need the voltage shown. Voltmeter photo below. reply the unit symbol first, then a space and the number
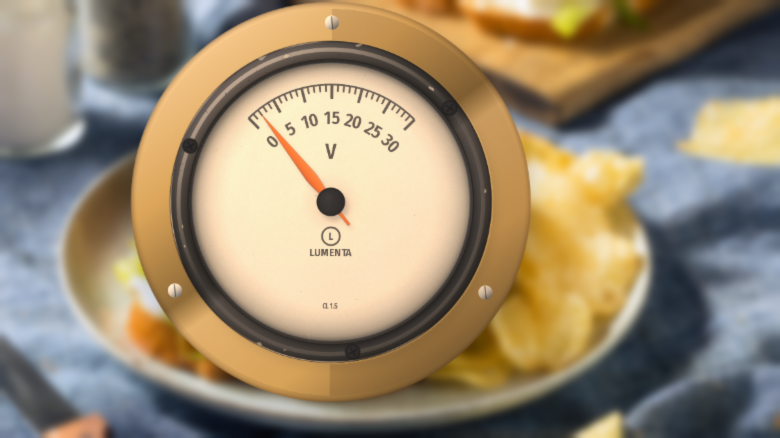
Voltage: V 2
